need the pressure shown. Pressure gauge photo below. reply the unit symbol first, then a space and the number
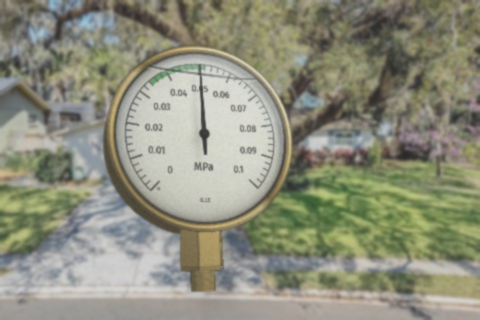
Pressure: MPa 0.05
